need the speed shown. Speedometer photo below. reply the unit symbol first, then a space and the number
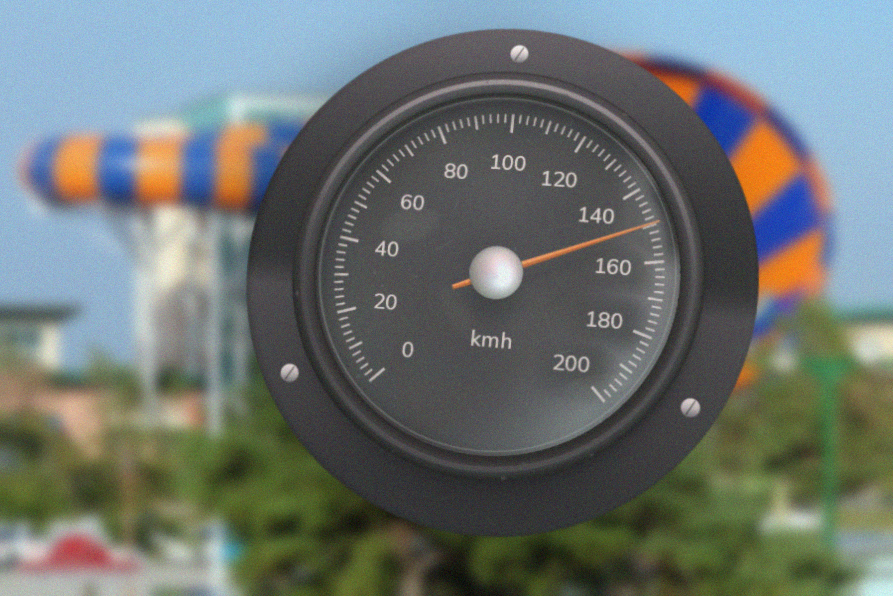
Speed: km/h 150
